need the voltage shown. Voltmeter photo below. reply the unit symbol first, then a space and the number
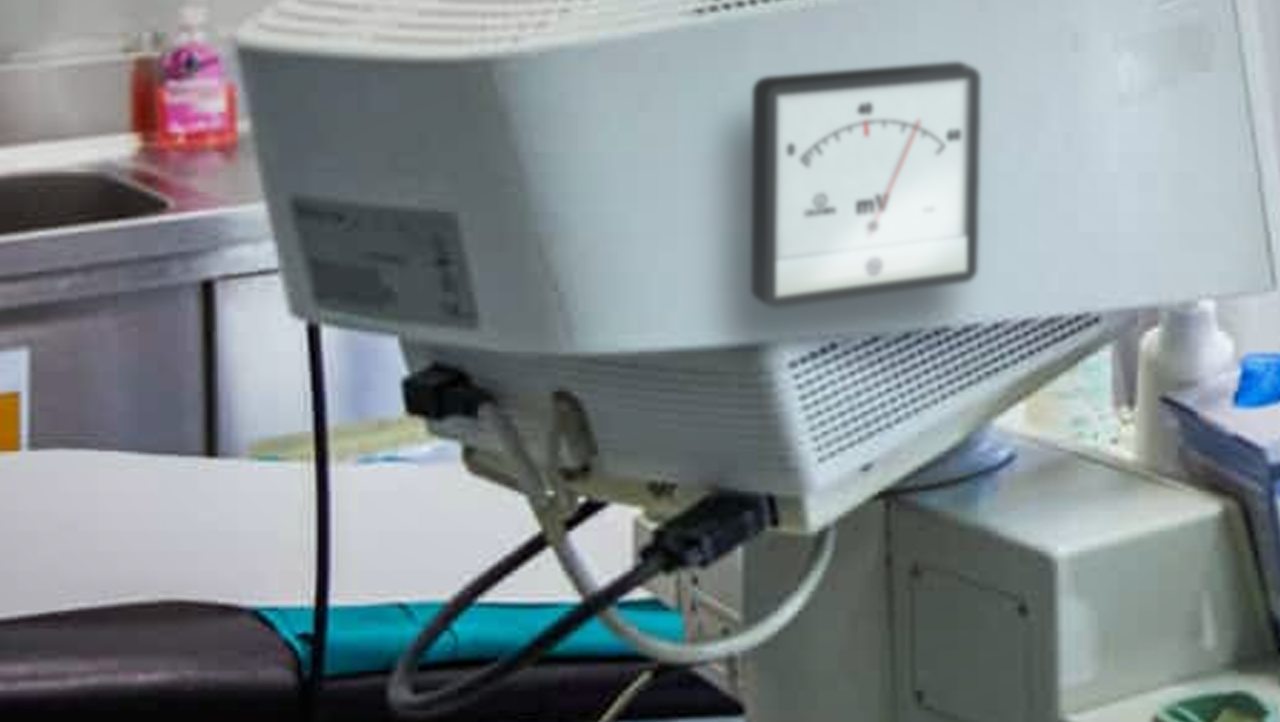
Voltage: mV 52.5
